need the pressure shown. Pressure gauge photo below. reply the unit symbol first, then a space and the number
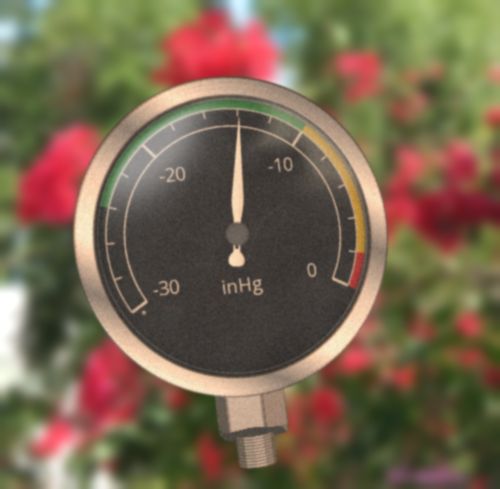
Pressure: inHg -14
